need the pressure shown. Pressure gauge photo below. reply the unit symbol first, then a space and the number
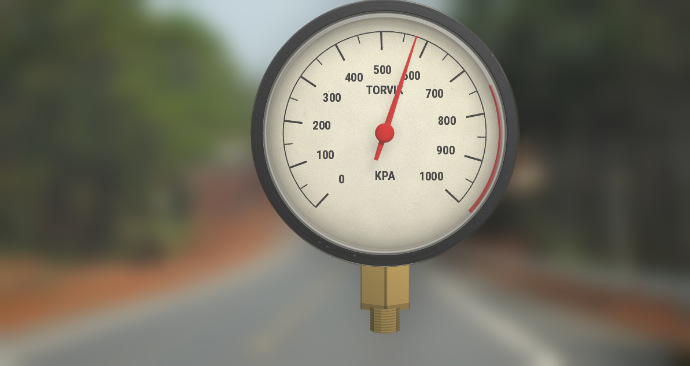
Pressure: kPa 575
